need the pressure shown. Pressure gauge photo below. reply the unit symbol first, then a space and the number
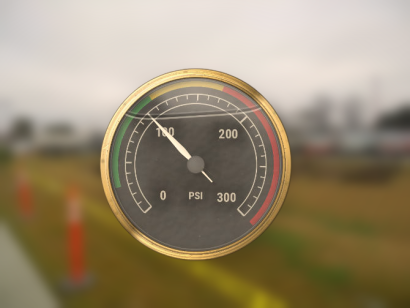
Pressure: psi 100
